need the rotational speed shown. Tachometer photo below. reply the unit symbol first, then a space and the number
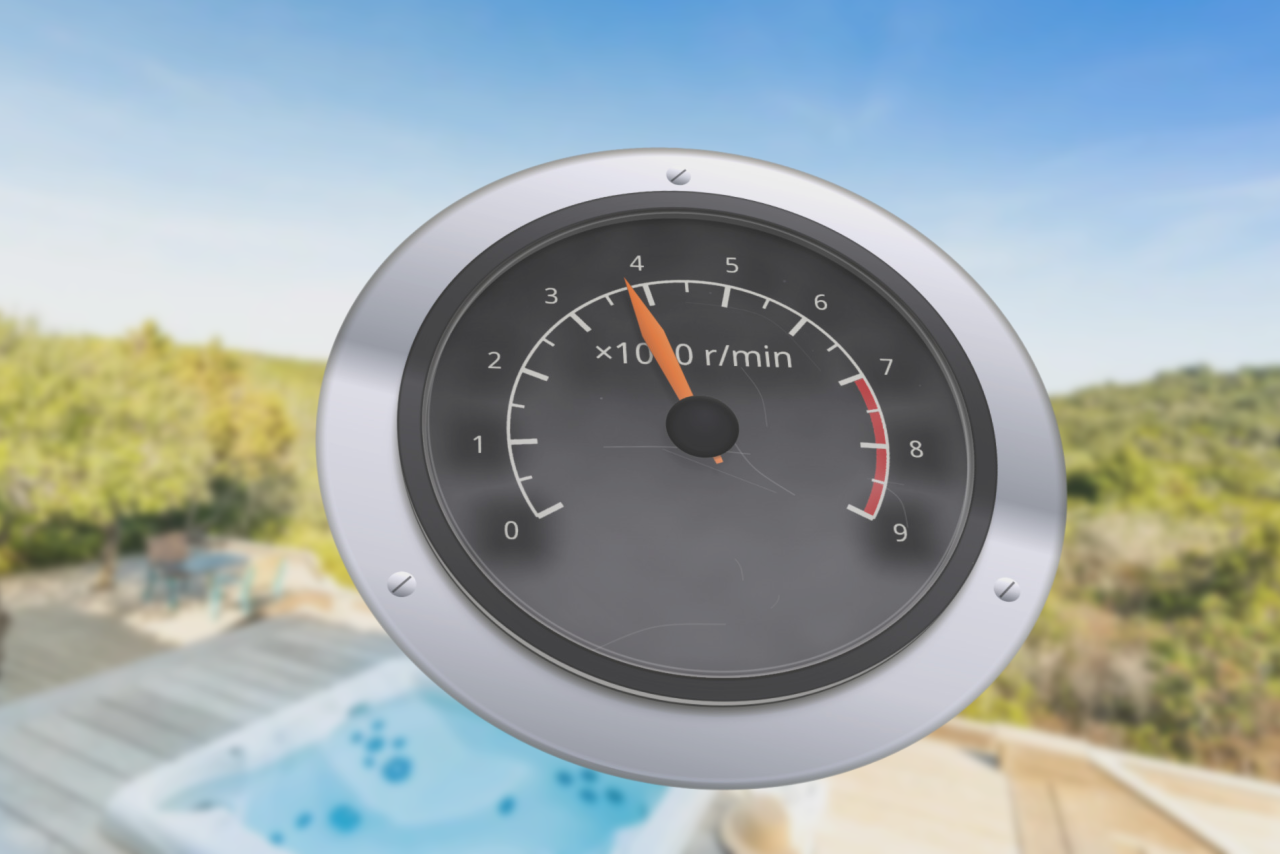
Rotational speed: rpm 3750
